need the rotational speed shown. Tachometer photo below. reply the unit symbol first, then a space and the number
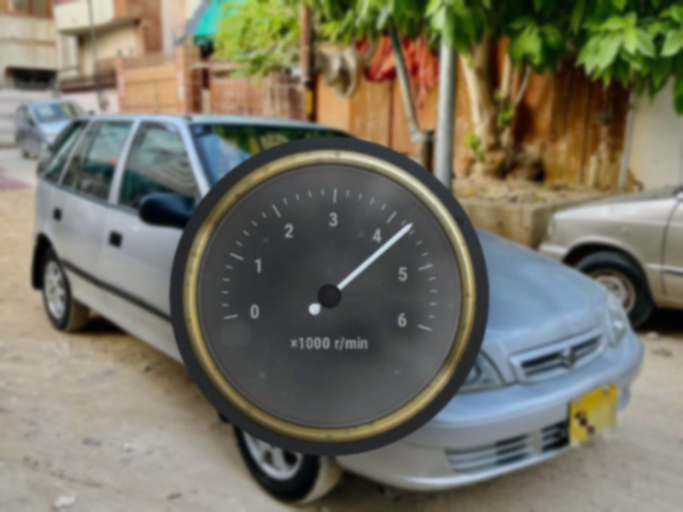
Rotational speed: rpm 4300
